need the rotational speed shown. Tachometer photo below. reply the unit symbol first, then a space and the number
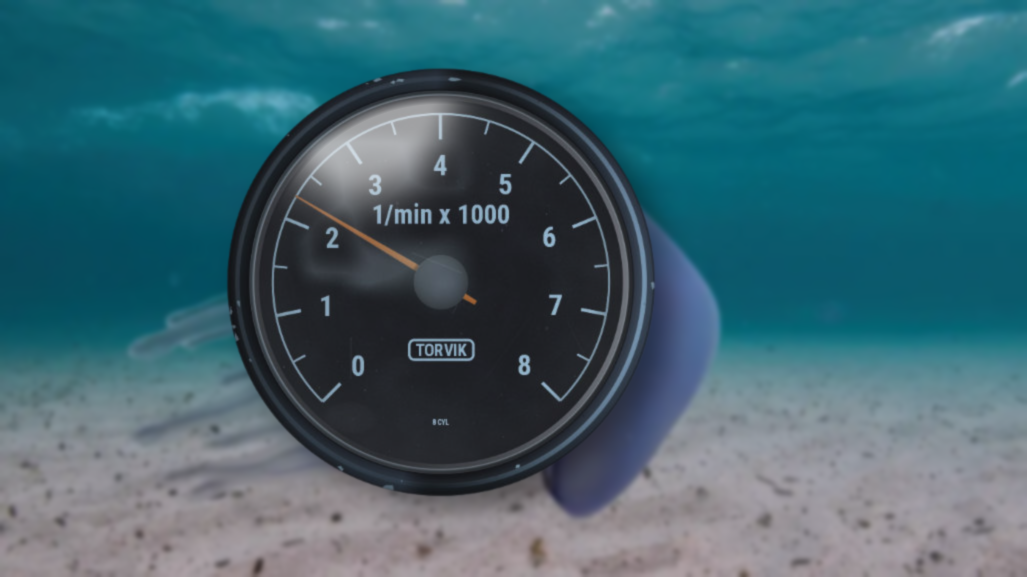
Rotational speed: rpm 2250
